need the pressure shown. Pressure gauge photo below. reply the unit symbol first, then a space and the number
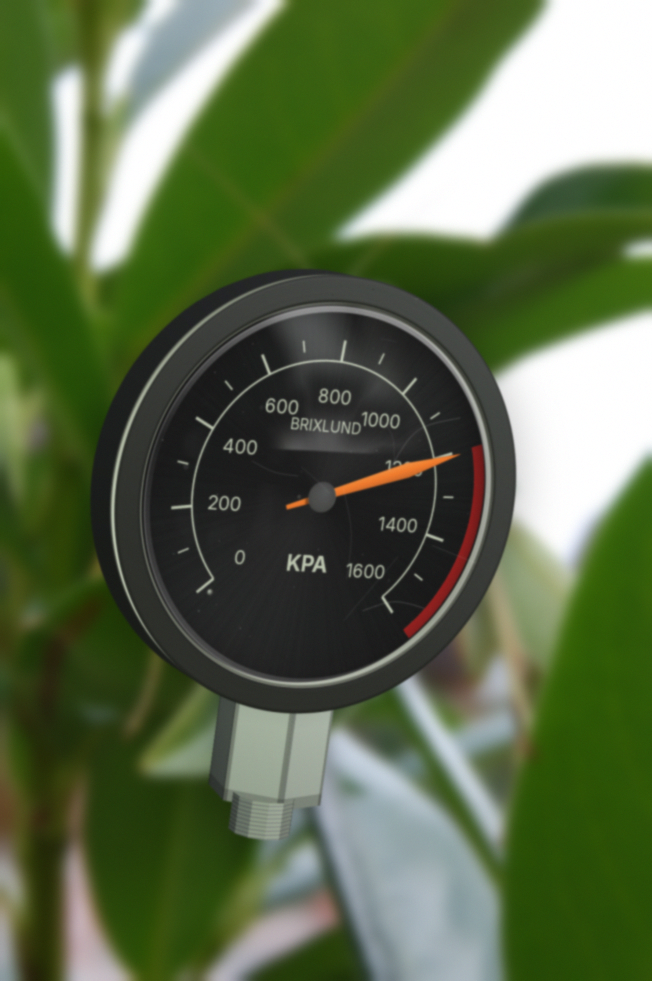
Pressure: kPa 1200
